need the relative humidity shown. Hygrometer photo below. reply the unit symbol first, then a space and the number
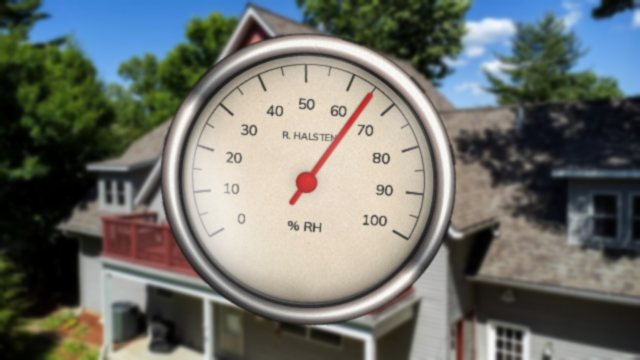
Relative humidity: % 65
